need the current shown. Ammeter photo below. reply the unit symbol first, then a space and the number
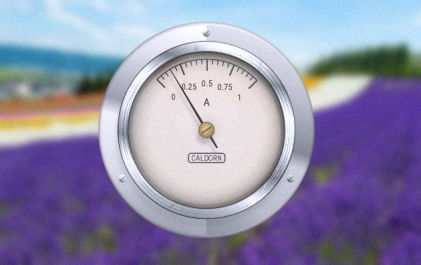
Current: A 0.15
